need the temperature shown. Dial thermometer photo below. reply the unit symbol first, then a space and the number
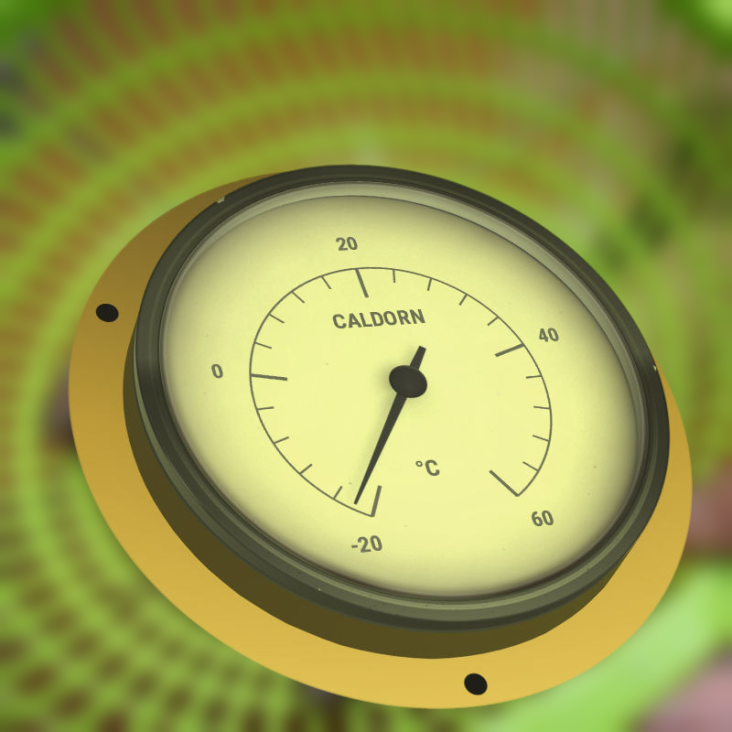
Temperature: °C -18
